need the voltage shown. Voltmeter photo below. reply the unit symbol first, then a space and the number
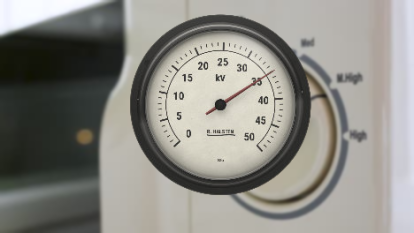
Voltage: kV 35
